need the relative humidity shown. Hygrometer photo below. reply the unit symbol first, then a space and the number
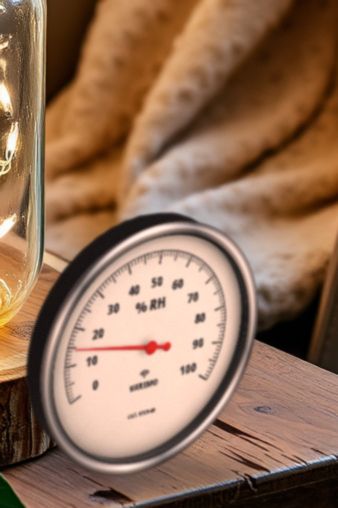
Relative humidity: % 15
